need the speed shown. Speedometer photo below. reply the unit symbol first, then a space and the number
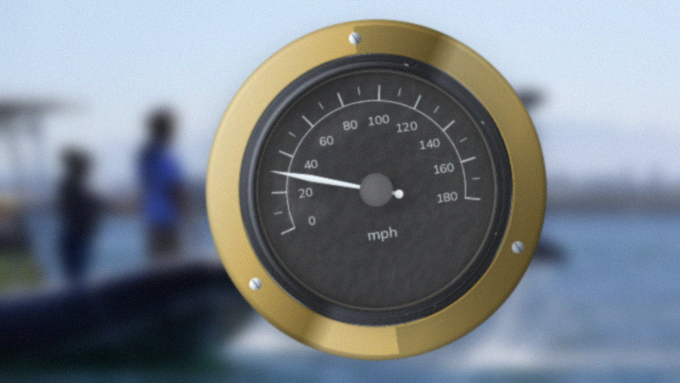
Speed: mph 30
